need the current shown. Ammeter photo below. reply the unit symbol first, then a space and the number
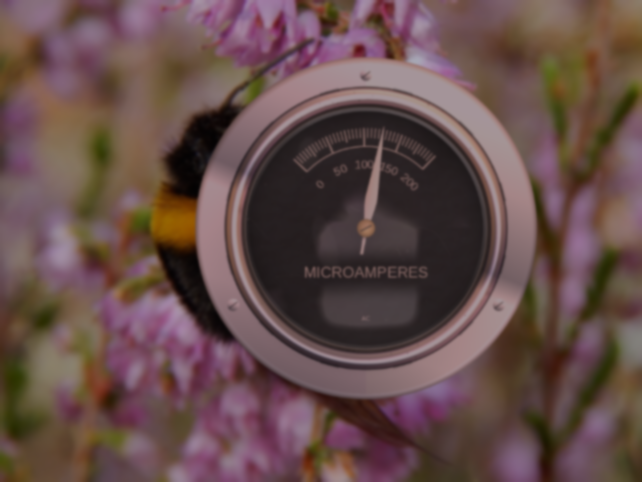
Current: µA 125
